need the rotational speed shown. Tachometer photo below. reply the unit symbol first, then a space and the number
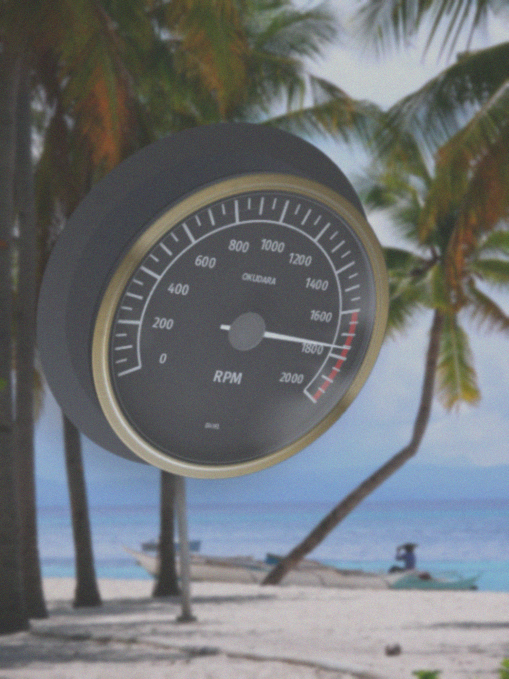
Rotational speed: rpm 1750
